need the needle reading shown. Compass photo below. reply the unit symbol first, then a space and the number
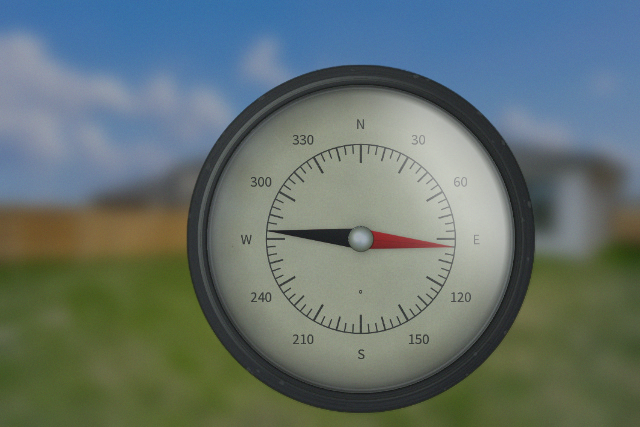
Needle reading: ° 95
